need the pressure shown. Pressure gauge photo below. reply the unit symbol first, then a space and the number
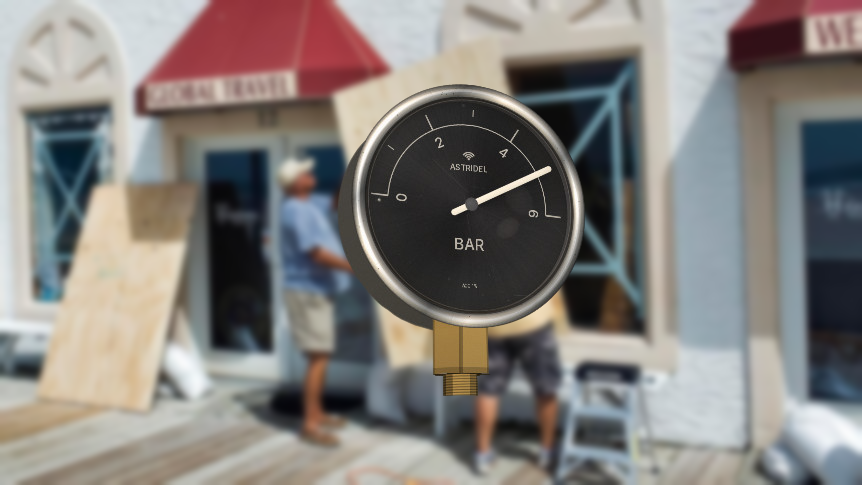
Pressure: bar 5
